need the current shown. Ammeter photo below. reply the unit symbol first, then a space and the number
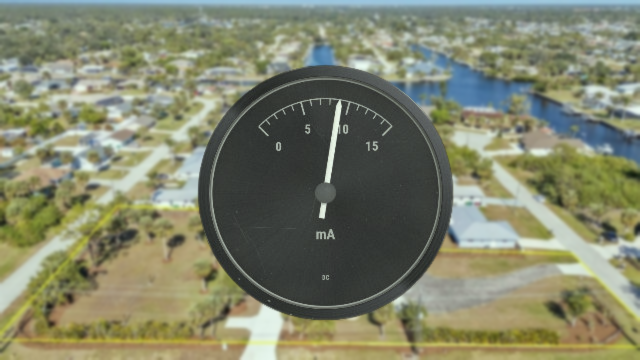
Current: mA 9
